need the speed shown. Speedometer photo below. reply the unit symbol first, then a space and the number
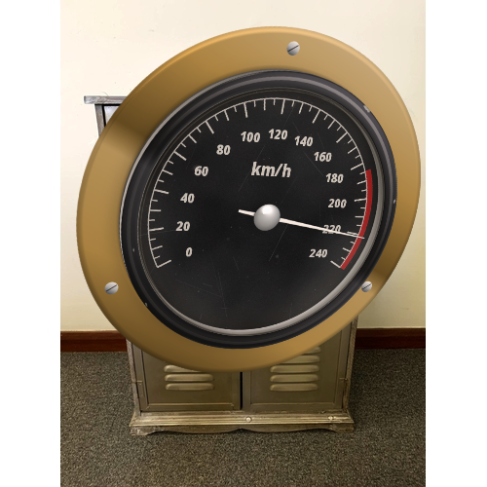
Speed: km/h 220
